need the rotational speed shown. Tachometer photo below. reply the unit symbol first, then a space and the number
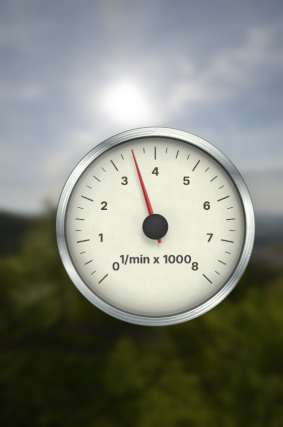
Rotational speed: rpm 3500
